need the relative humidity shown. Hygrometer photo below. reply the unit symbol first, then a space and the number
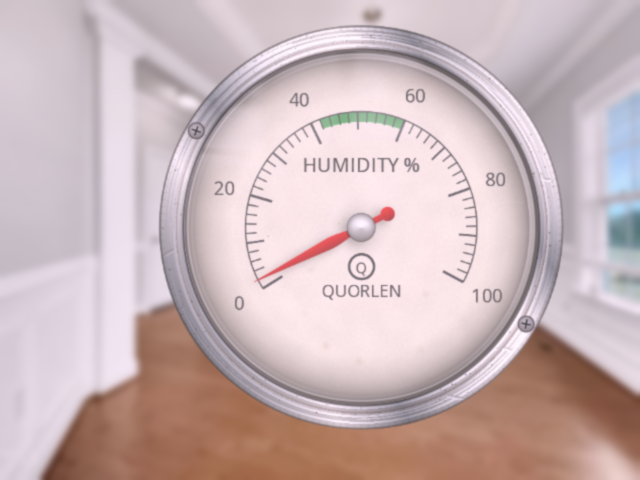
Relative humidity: % 2
